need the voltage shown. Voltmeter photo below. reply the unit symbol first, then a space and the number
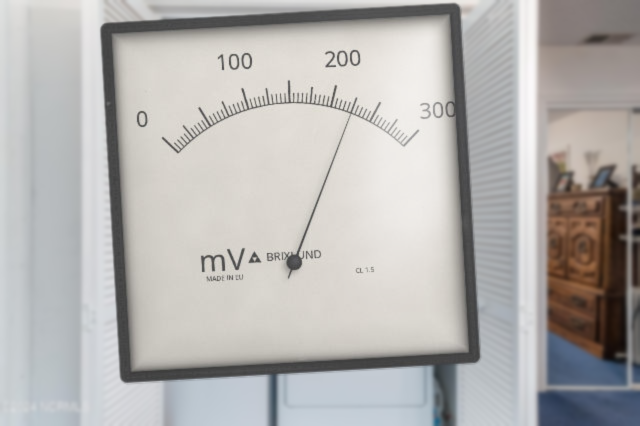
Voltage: mV 225
